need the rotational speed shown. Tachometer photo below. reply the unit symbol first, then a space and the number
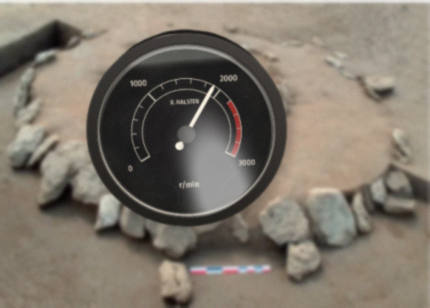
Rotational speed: rpm 1900
